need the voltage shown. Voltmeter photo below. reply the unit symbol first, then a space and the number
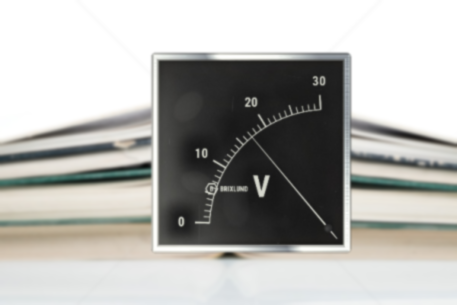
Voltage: V 17
